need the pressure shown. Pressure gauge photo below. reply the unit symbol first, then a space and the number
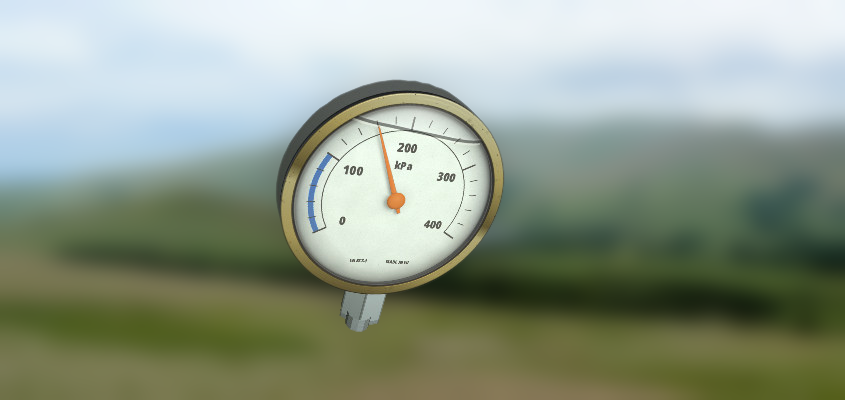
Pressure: kPa 160
